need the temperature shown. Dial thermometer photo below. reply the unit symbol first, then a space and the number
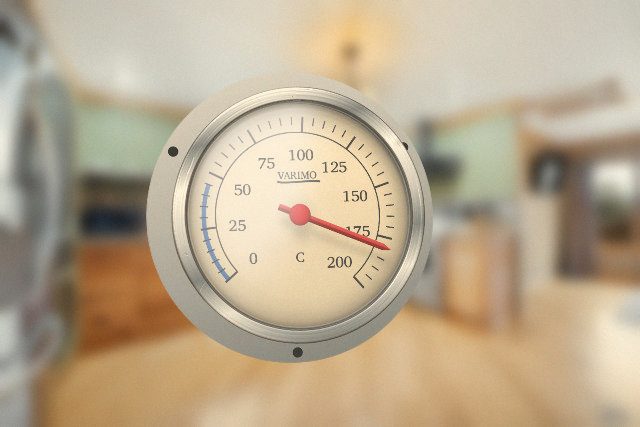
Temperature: °C 180
